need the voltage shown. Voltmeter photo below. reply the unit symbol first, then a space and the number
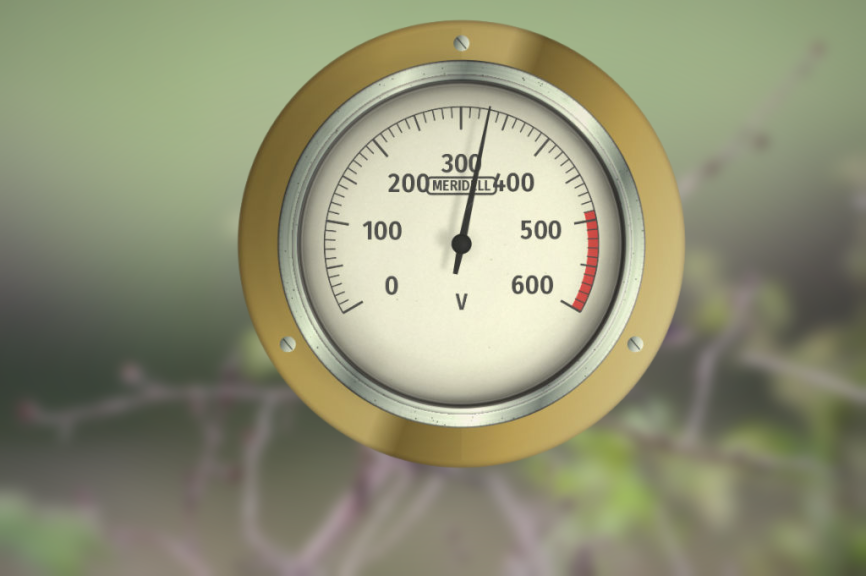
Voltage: V 330
